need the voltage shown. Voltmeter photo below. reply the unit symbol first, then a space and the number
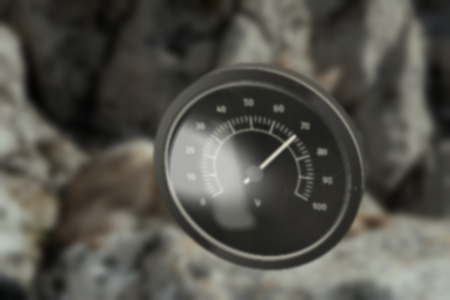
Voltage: V 70
